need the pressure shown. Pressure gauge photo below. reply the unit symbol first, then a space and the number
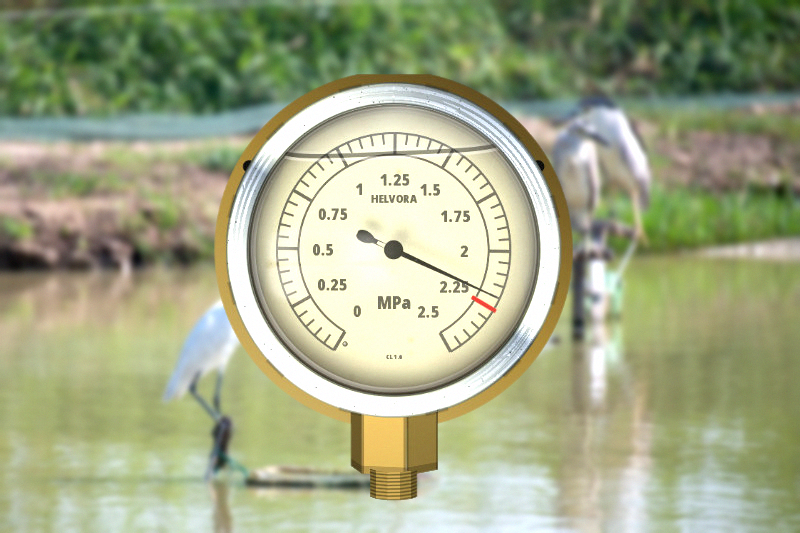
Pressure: MPa 2.2
